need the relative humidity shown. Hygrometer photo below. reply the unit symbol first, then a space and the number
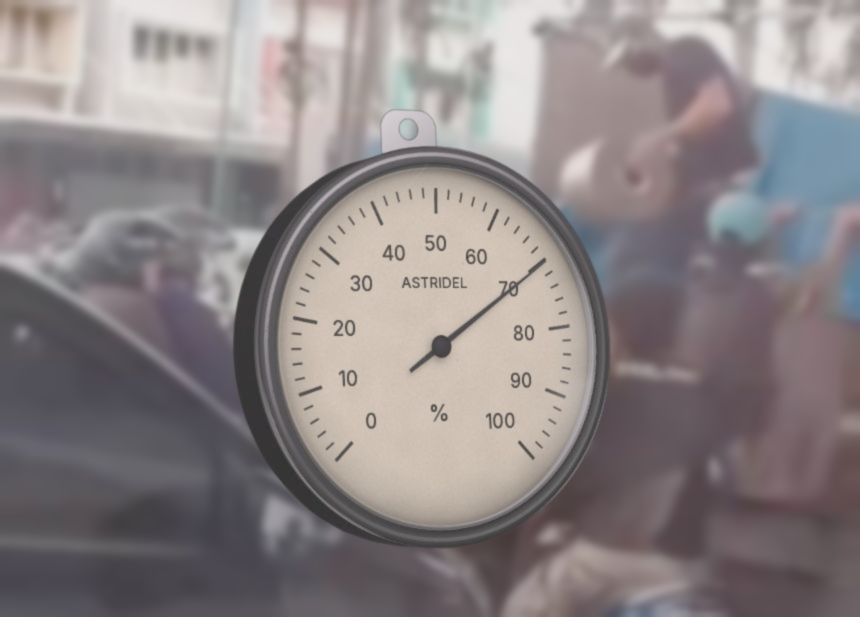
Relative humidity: % 70
